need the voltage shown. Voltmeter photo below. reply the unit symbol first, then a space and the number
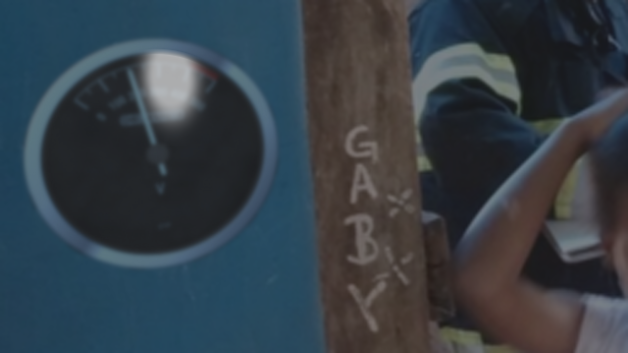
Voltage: V 200
